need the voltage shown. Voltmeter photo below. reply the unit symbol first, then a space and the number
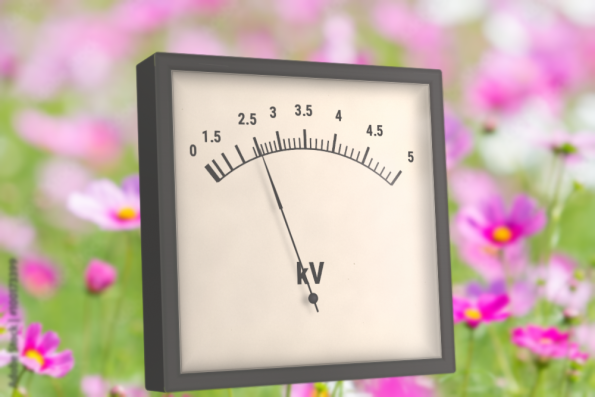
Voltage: kV 2.5
